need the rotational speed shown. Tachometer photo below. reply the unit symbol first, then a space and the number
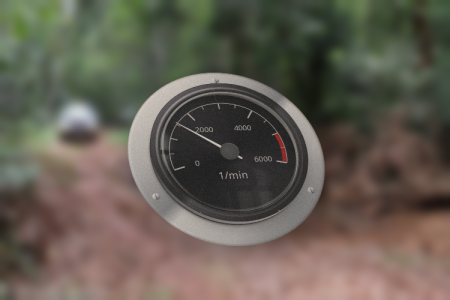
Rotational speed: rpm 1500
